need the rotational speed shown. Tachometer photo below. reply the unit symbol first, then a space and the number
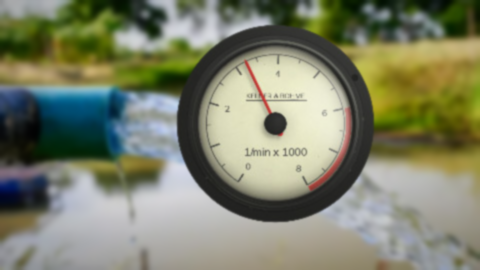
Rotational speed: rpm 3250
